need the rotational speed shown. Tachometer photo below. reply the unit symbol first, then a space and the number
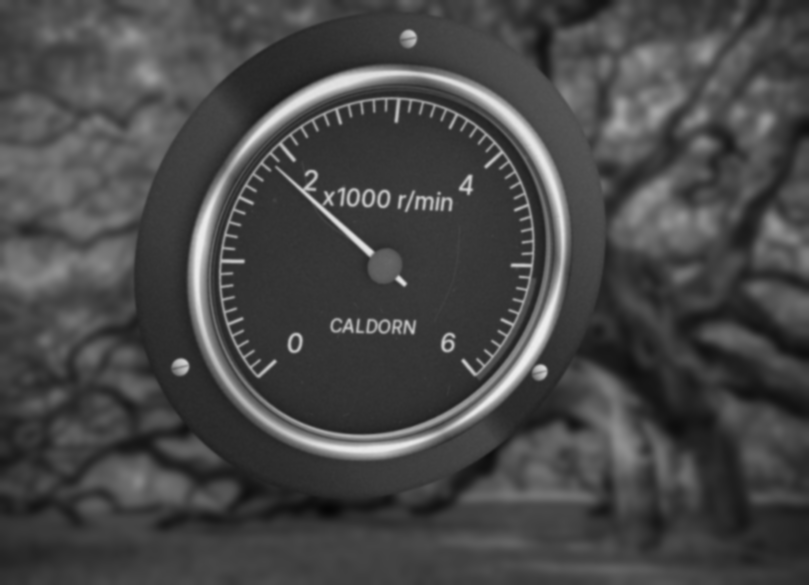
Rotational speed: rpm 1850
